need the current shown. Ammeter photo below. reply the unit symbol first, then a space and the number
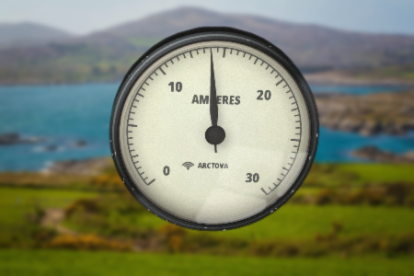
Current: A 14
